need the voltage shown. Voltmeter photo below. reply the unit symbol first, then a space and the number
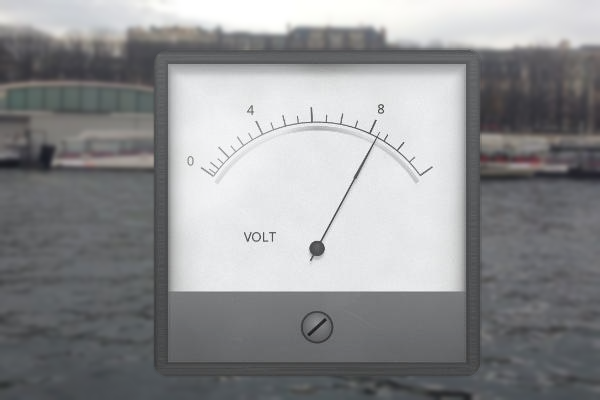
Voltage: V 8.25
